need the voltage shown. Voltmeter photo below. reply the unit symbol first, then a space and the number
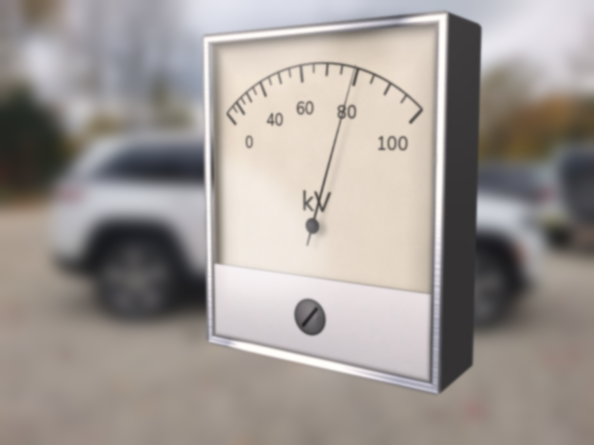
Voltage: kV 80
